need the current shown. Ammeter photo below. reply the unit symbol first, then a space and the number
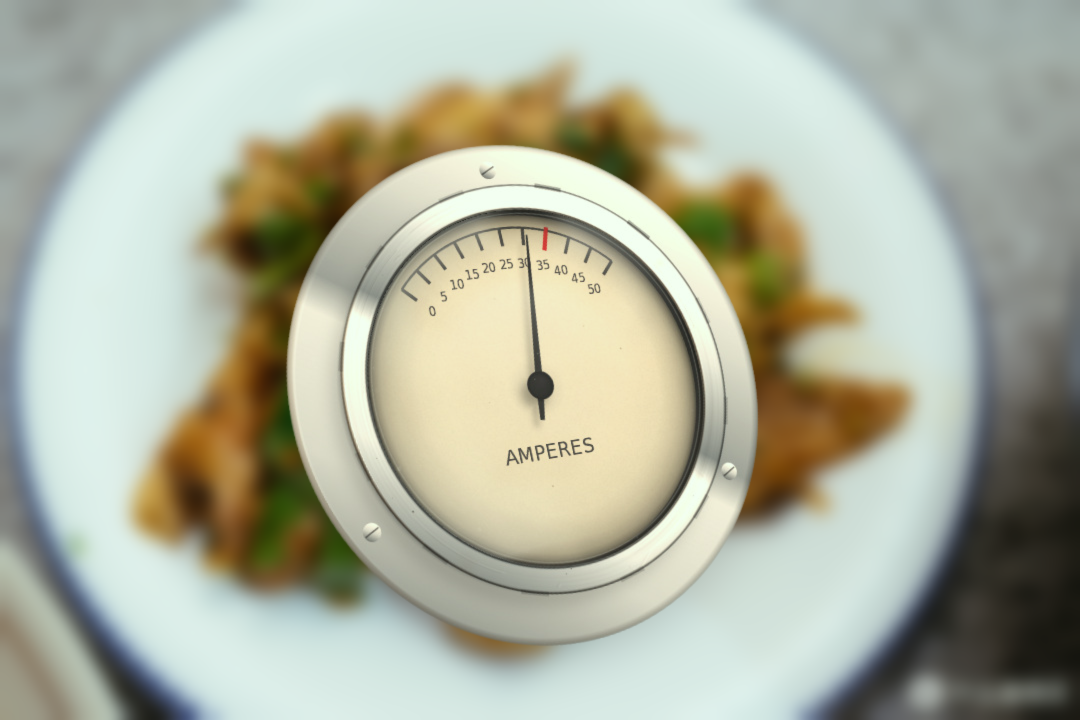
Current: A 30
